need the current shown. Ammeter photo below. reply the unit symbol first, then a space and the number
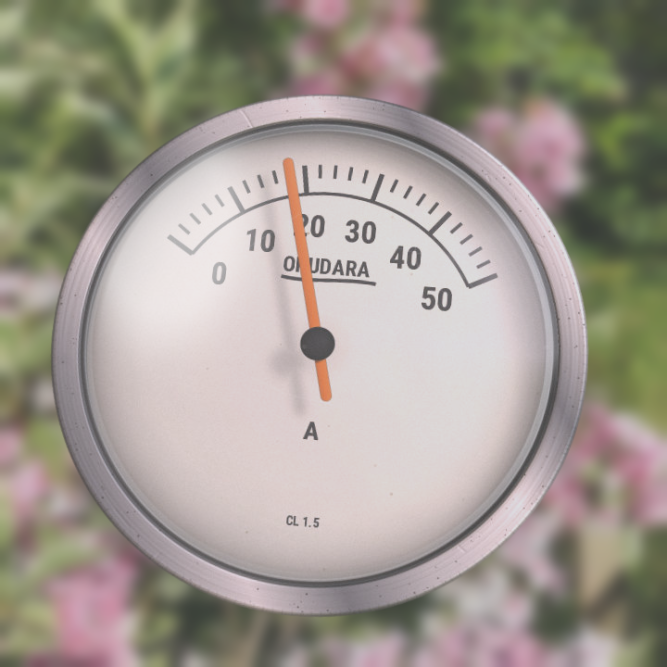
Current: A 18
